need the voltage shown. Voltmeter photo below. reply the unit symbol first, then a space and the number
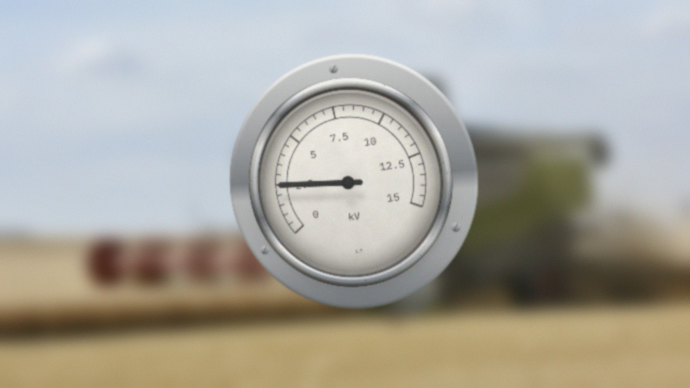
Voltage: kV 2.5
